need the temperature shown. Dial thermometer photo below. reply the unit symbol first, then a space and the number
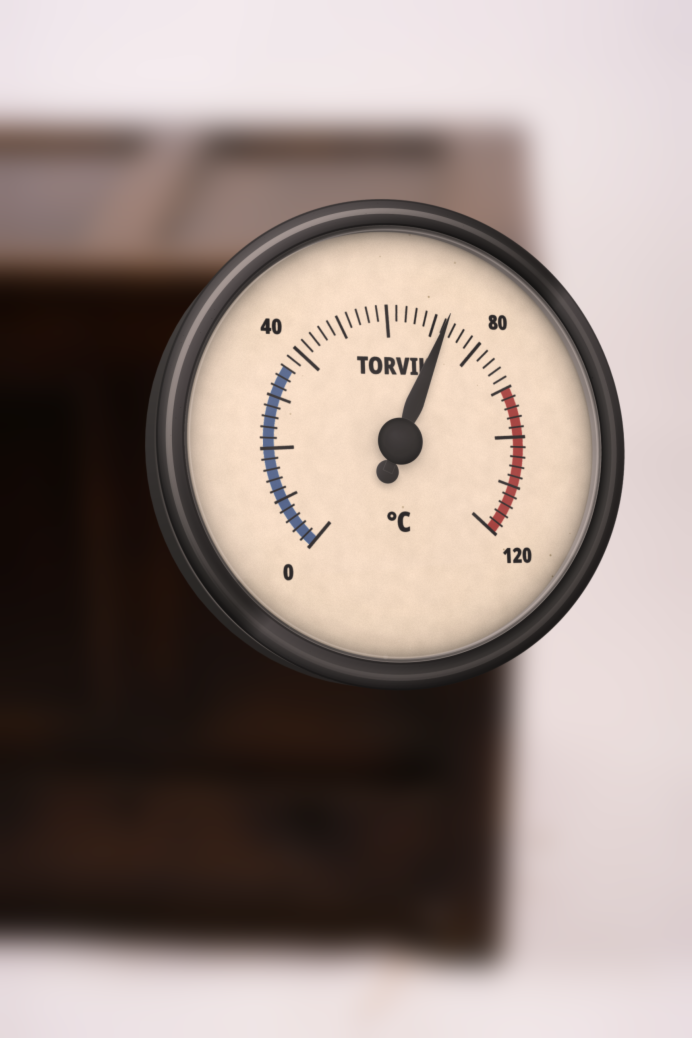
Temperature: °C 72
